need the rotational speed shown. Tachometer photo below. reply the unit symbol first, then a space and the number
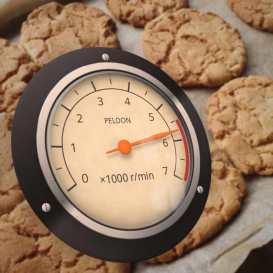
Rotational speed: rpm 5750
